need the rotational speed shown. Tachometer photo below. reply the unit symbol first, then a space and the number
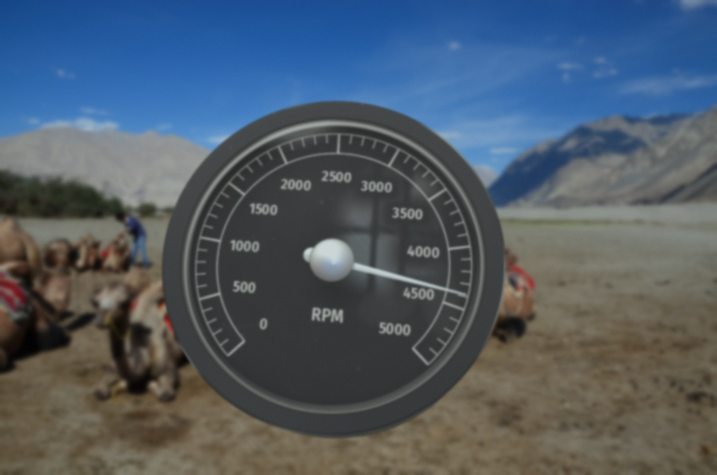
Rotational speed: rpm 4400
